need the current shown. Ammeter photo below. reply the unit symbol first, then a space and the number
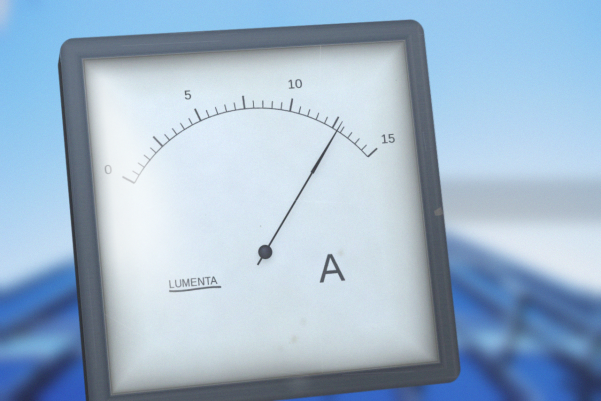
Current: A 12.75
